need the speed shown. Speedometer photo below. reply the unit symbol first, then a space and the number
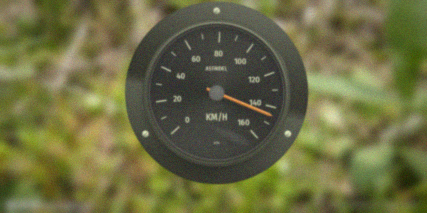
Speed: km/h 145
